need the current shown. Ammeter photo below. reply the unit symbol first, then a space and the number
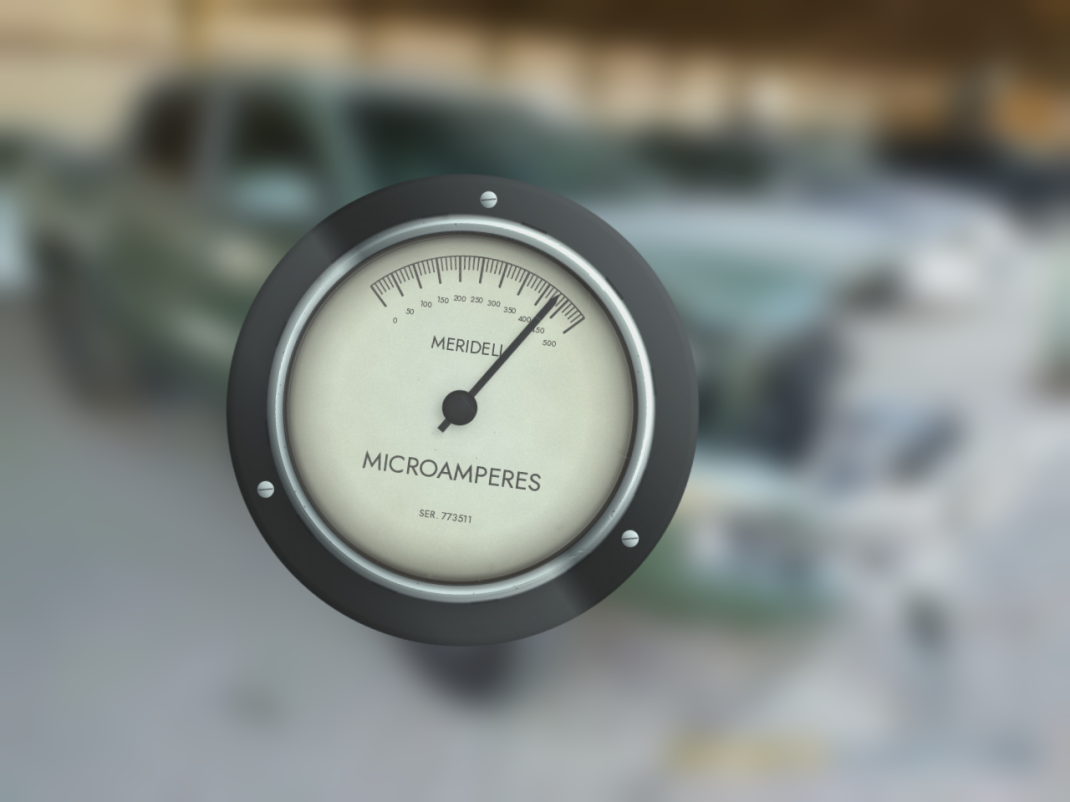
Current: µA 430
